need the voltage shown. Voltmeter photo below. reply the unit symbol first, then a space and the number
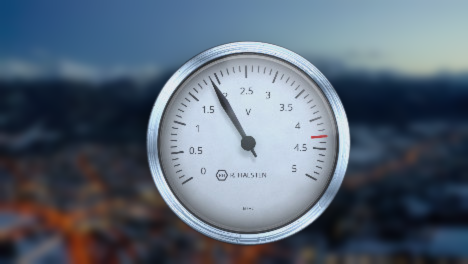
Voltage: V 1.9
